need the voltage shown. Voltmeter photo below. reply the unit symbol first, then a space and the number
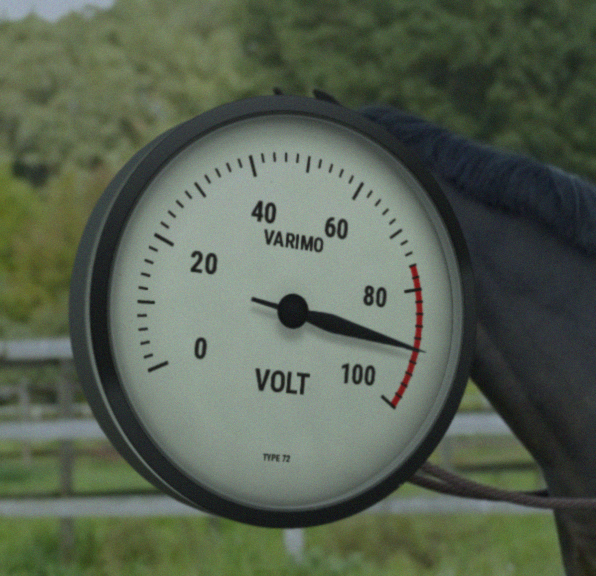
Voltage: V 90
